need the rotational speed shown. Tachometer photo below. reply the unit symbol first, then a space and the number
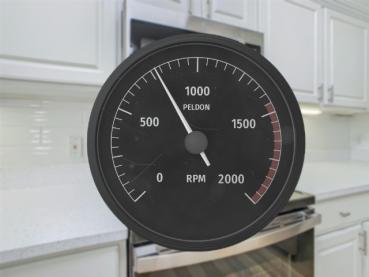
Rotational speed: rpm 775
